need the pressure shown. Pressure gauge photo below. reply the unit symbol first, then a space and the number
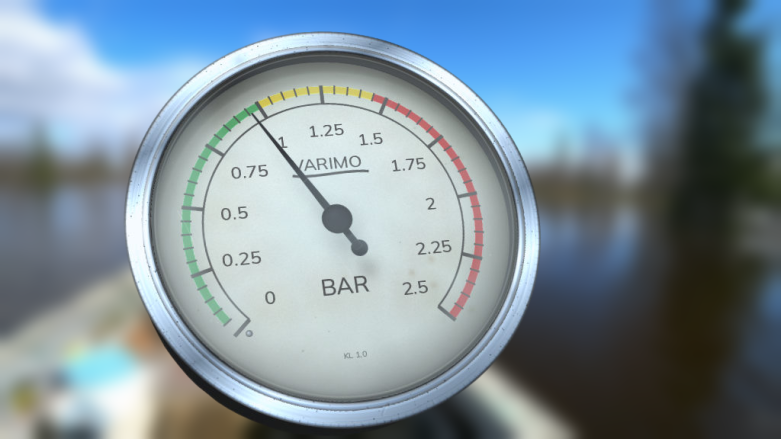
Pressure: bar 0.95
